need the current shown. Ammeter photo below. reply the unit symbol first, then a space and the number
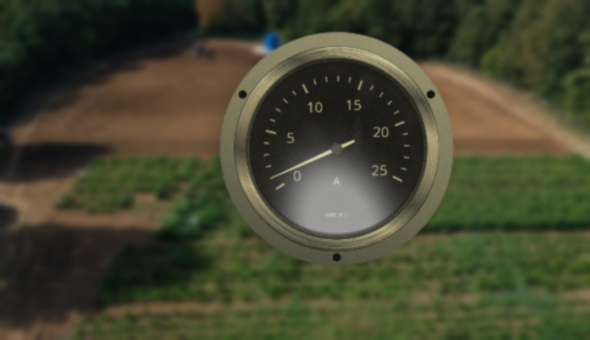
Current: A 1
